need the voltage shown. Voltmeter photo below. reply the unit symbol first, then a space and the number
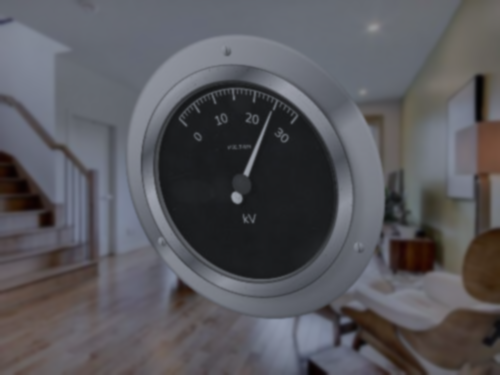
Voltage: kV 25
